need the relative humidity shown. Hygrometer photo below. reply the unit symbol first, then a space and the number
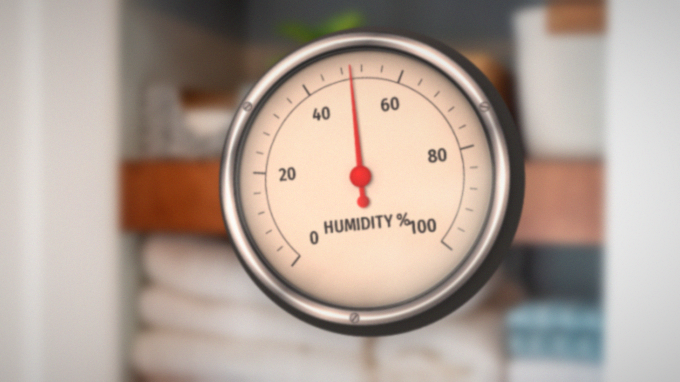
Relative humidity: % 50
